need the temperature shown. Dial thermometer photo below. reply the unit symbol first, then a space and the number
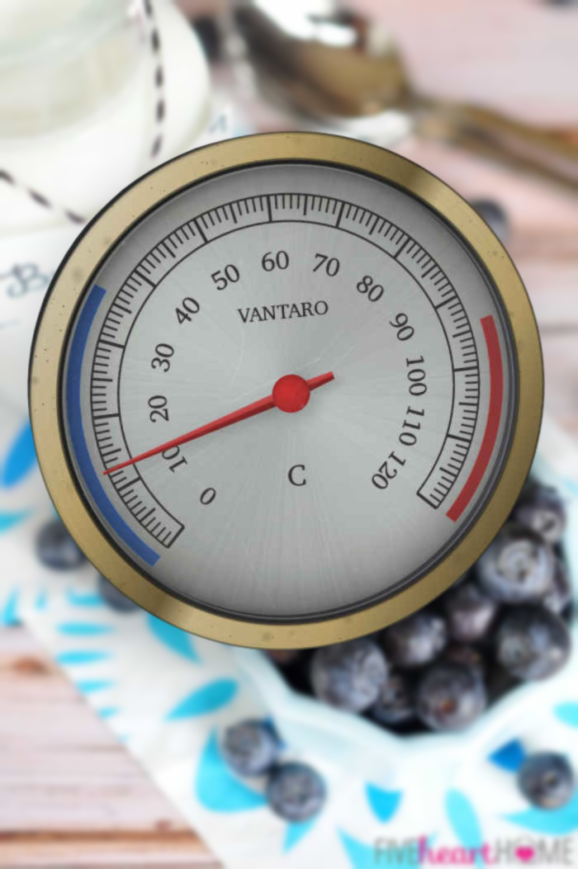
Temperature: °C 13
